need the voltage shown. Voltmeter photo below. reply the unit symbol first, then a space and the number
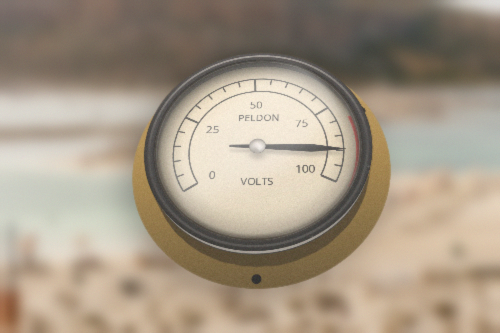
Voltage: V 90
